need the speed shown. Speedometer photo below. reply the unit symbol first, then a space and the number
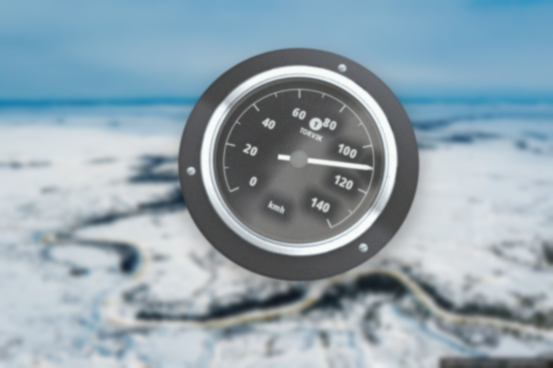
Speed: km/h 110
